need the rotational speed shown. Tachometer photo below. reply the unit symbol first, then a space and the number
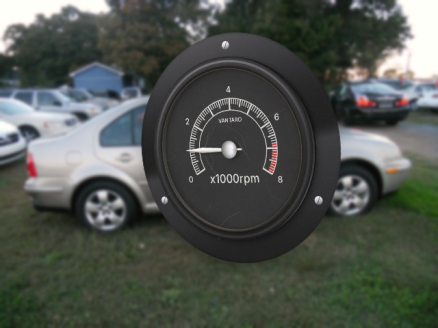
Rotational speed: rpm 1000
